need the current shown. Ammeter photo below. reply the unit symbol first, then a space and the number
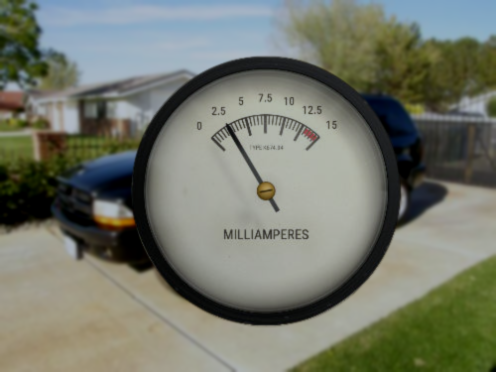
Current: mA 2.5
